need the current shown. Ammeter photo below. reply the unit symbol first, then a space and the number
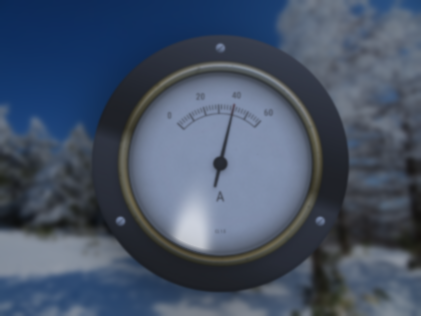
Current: A 40
